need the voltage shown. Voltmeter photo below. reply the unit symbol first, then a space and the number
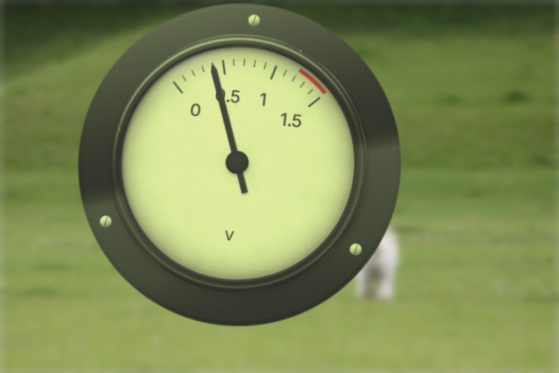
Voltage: V 0.4
